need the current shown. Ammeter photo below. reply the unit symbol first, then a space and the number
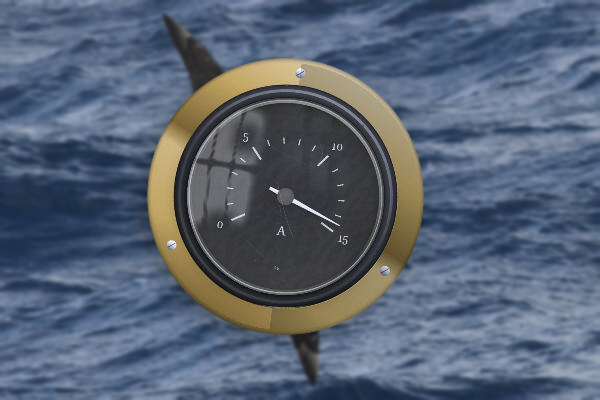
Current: A 14.5
